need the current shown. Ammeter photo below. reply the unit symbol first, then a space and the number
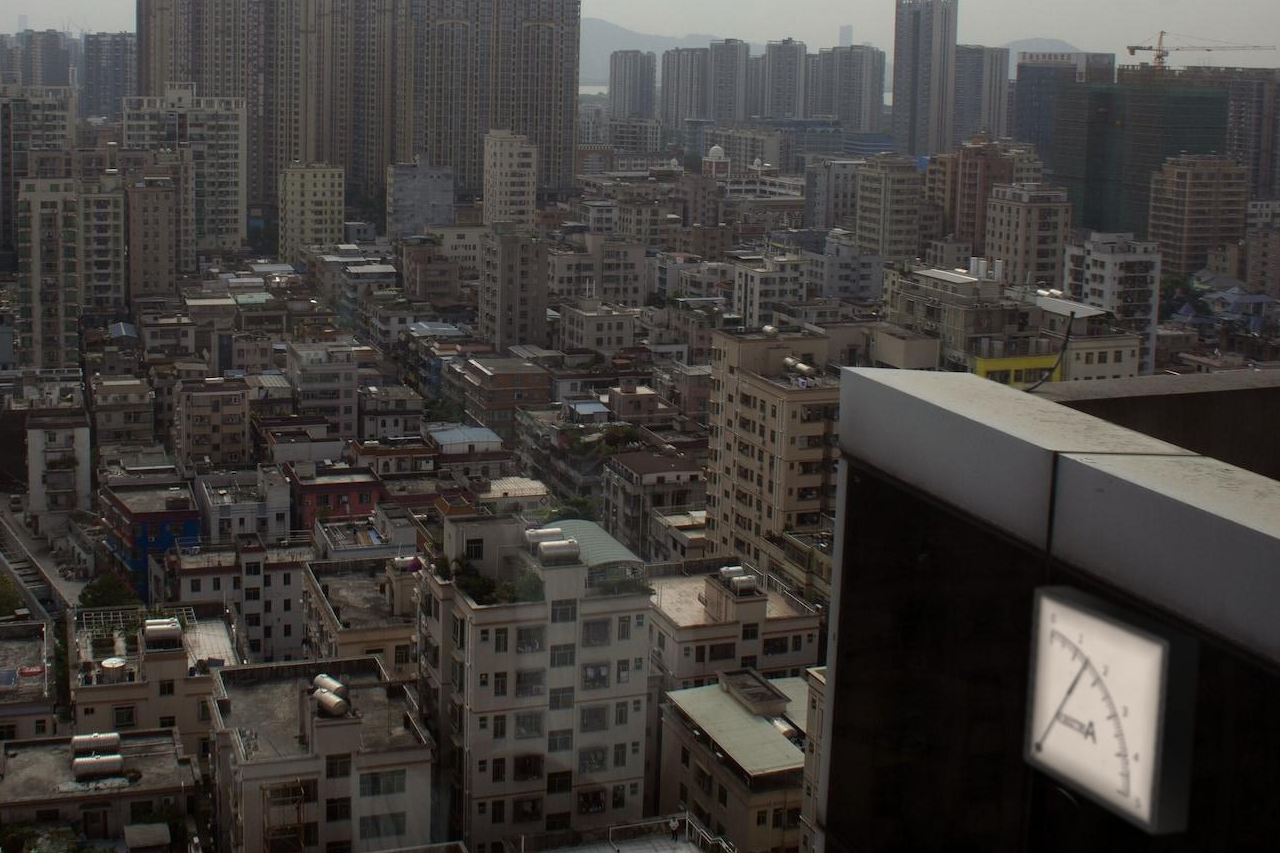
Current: A 1.5
